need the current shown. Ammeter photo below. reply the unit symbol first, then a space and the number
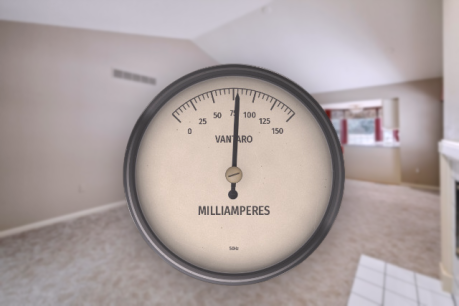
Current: mA 80
